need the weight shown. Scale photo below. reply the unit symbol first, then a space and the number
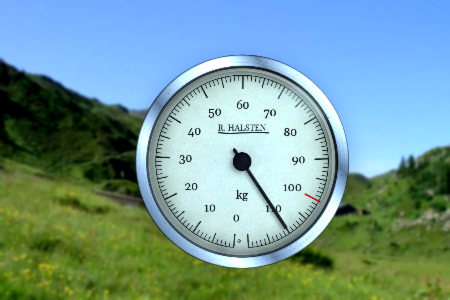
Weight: kg 110
